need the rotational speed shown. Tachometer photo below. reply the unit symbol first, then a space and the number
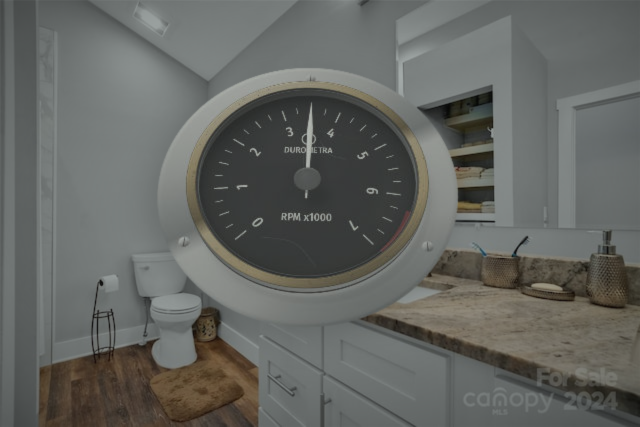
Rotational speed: rpm 3500
